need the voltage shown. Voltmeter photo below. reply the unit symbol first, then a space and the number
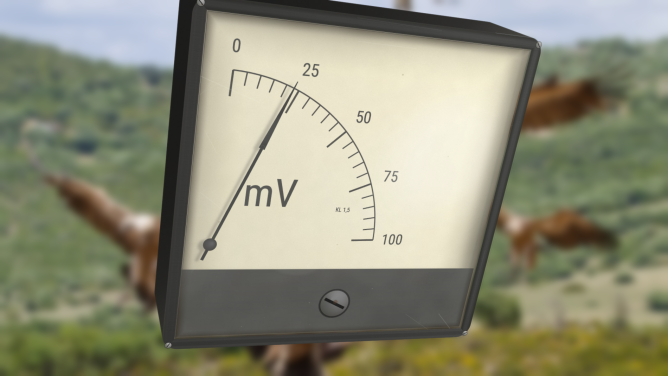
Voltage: mV 22.5
